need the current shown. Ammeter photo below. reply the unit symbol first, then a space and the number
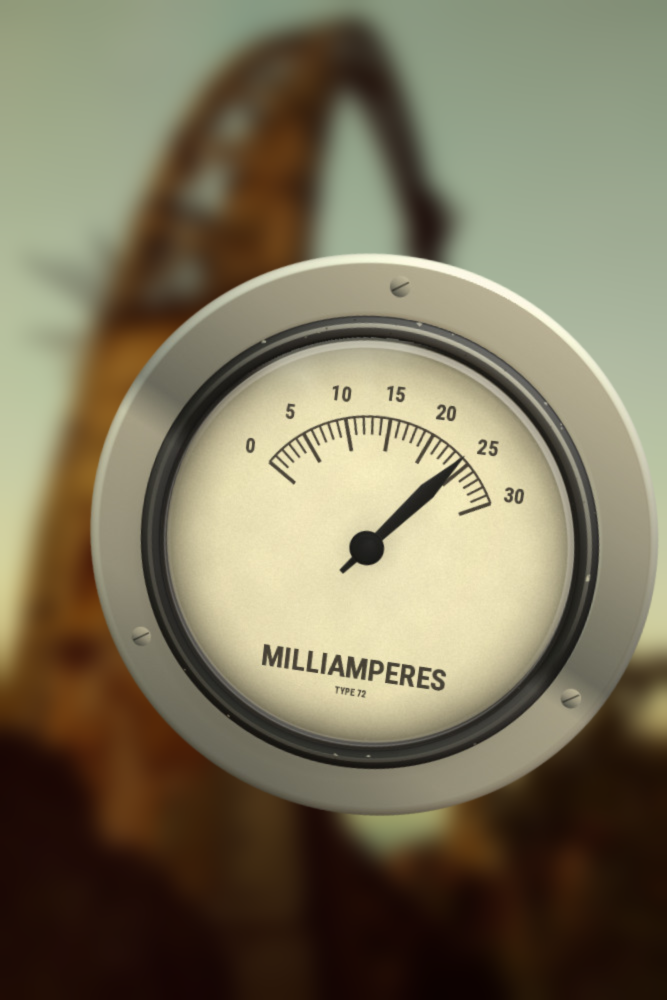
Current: mA 24
